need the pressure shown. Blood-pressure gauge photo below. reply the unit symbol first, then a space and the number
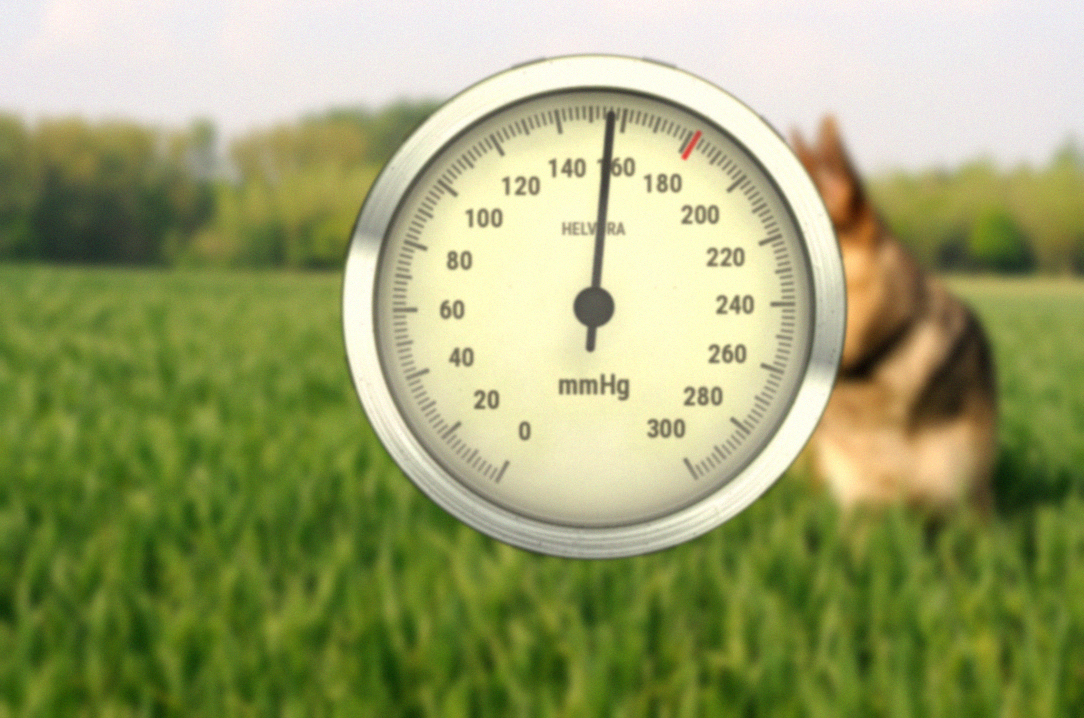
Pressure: mmHg 156
